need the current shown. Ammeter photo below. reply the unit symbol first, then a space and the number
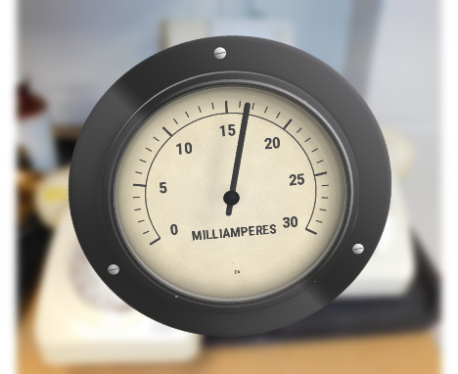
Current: mA 16.5
